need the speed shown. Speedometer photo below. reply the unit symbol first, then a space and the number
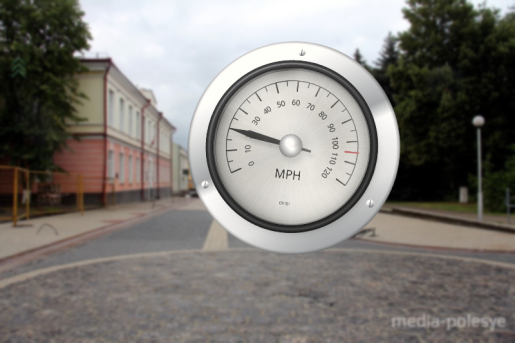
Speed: mph 20
